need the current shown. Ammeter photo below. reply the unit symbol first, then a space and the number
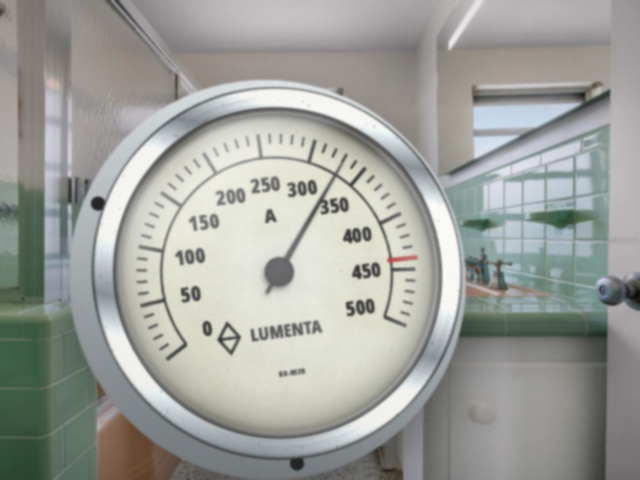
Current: A 330
